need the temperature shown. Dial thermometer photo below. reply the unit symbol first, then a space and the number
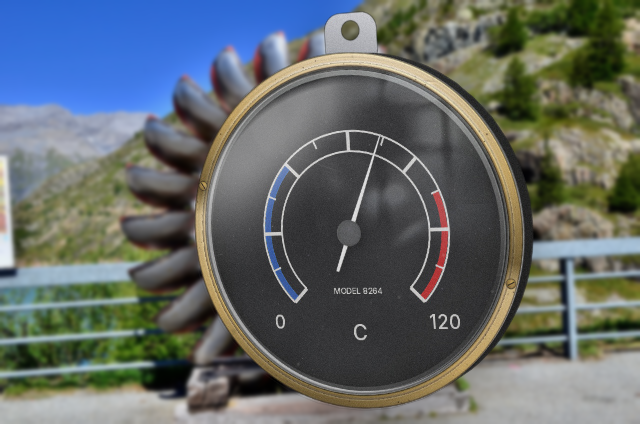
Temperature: °C 70
